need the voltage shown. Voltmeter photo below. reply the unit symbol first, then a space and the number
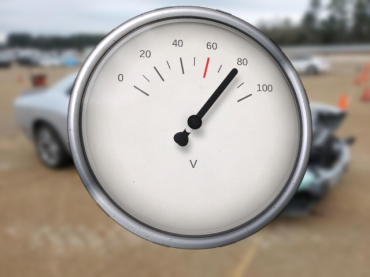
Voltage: V 80
